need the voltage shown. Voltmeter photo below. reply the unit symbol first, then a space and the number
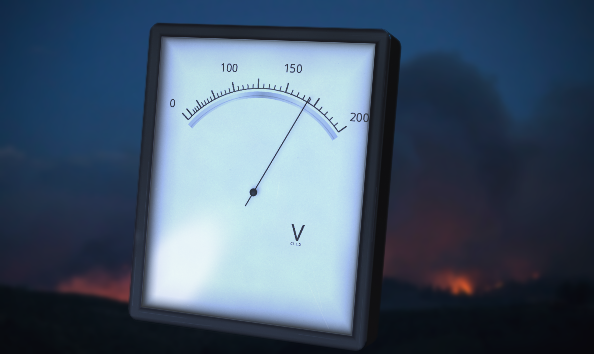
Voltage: V 170
